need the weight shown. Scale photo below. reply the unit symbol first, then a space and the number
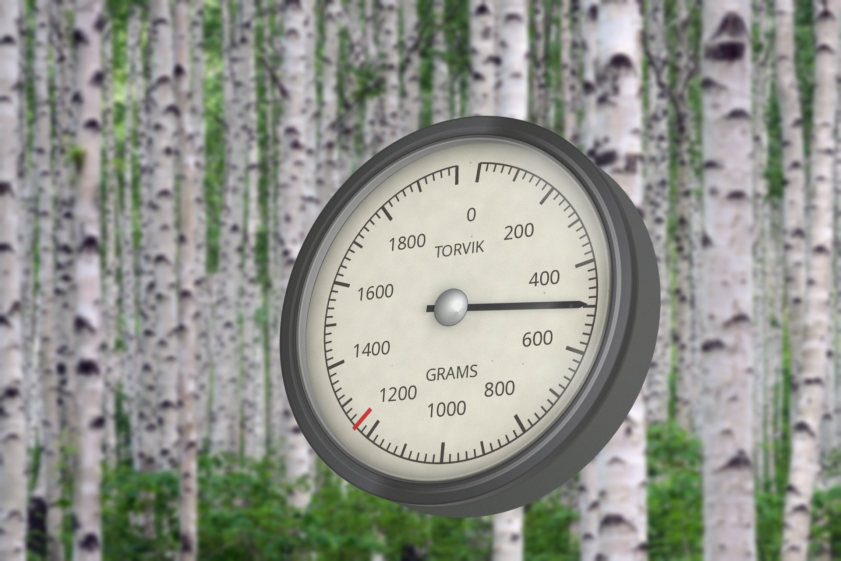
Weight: g 500
